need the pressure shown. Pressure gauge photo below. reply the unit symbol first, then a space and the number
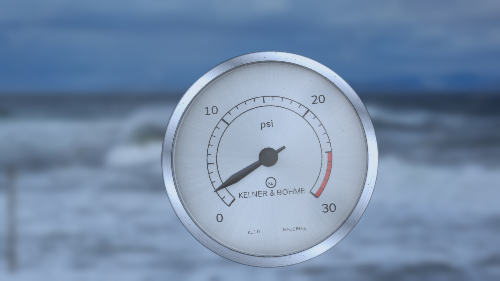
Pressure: psi 2
